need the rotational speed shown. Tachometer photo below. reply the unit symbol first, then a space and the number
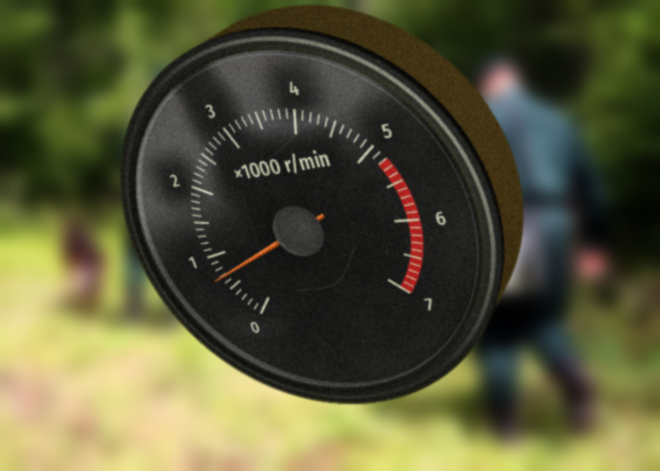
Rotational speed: rpm 700
